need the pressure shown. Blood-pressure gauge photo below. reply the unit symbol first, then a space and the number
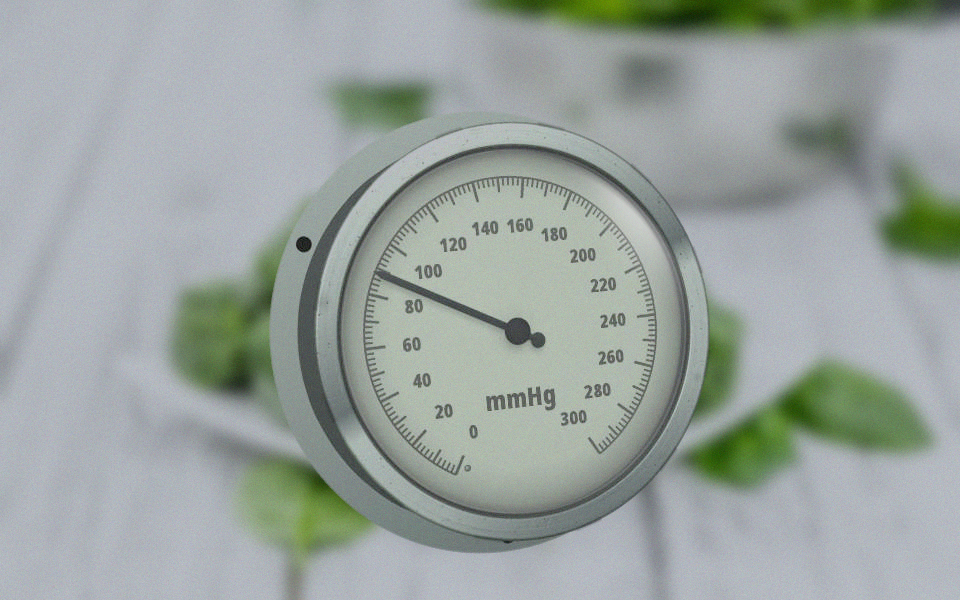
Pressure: mmHg 88
